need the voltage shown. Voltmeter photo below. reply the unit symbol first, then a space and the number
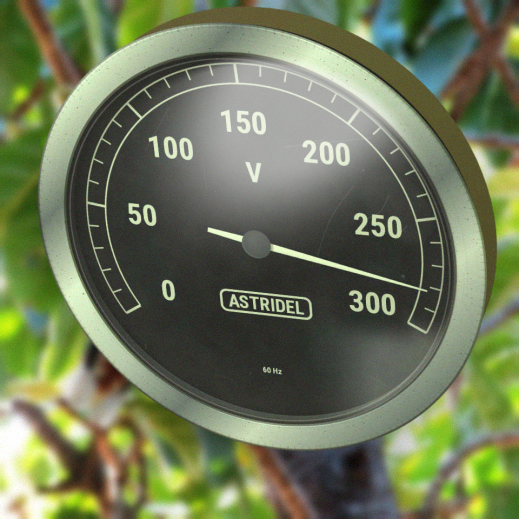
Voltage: V 280
